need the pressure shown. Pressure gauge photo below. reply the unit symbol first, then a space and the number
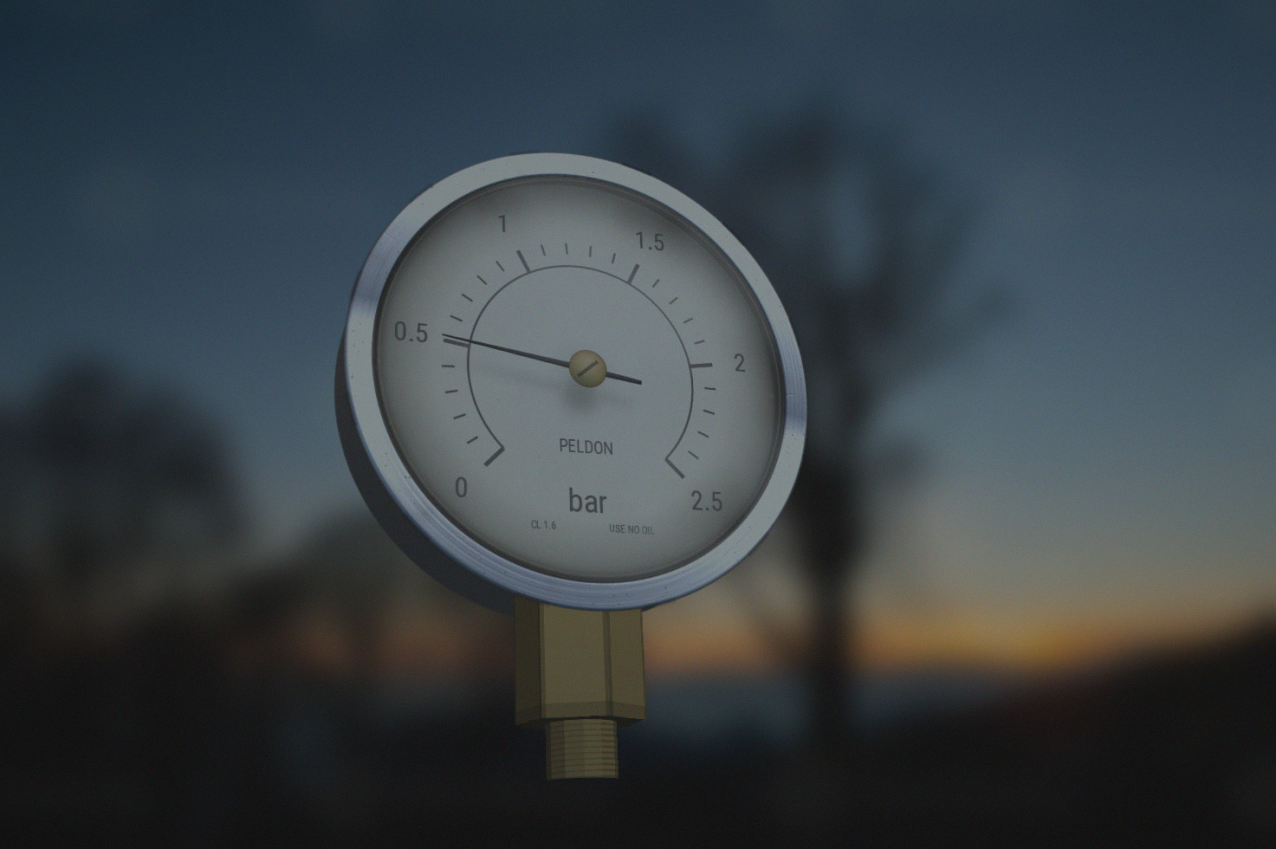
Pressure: bar 0.5
